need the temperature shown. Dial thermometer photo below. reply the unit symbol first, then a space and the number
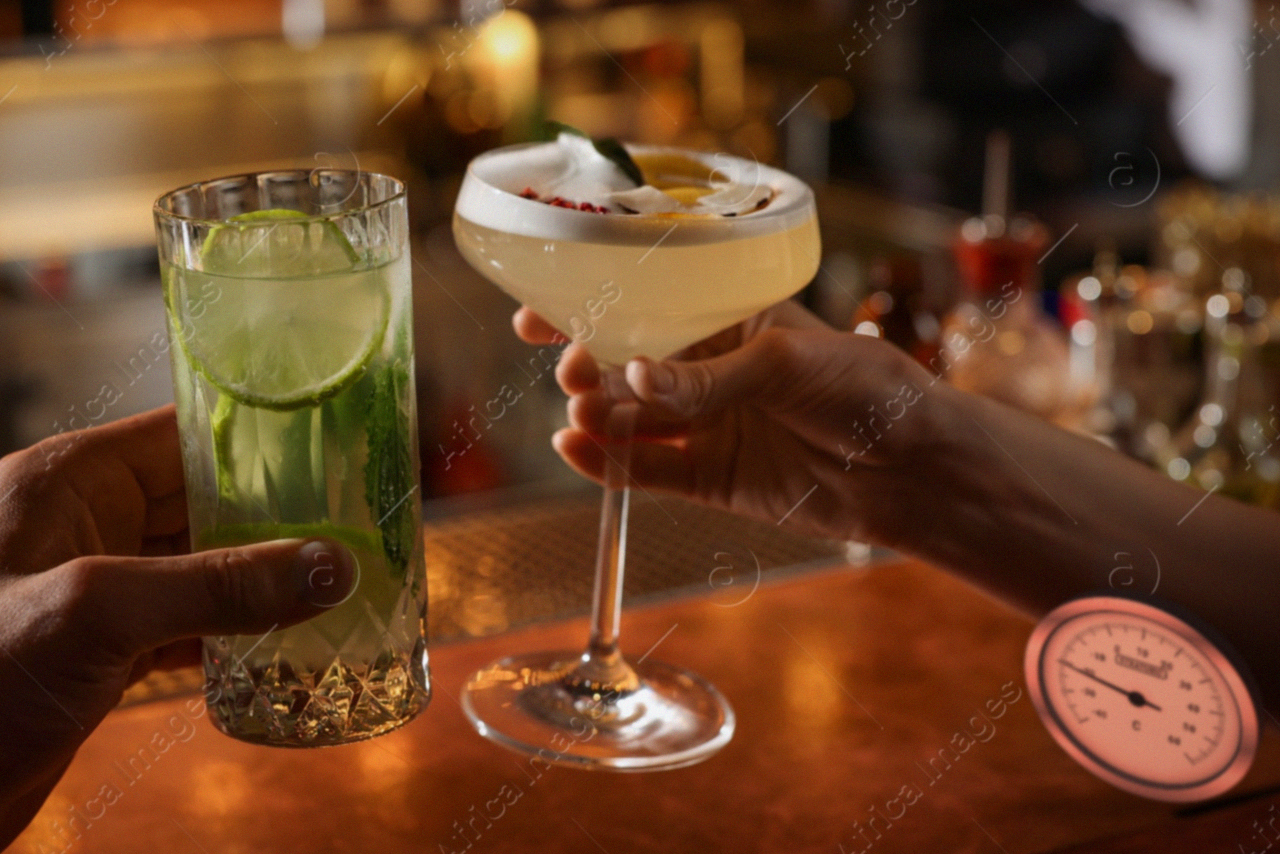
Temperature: °C -20
